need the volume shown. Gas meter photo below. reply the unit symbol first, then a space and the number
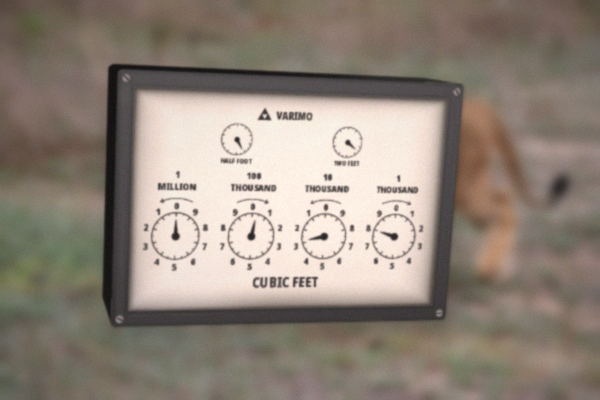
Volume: ft³ 2800
